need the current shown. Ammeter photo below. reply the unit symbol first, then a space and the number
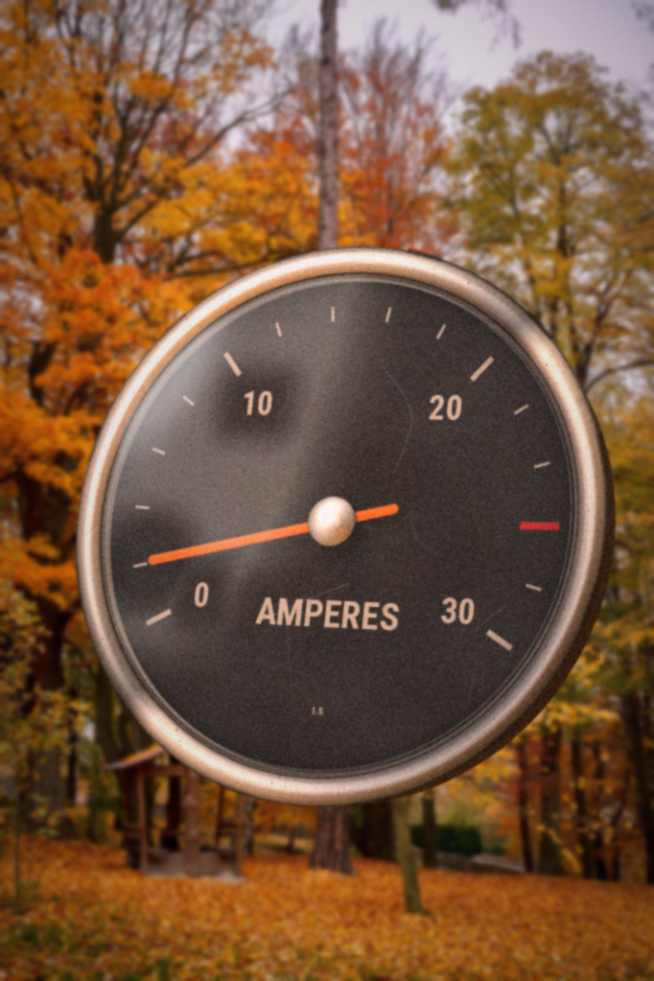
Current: A 2
